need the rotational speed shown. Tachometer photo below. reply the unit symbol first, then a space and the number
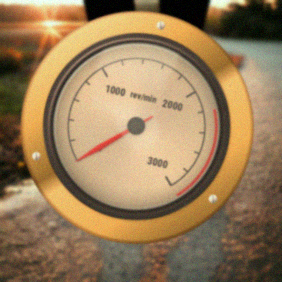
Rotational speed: rpm 0
